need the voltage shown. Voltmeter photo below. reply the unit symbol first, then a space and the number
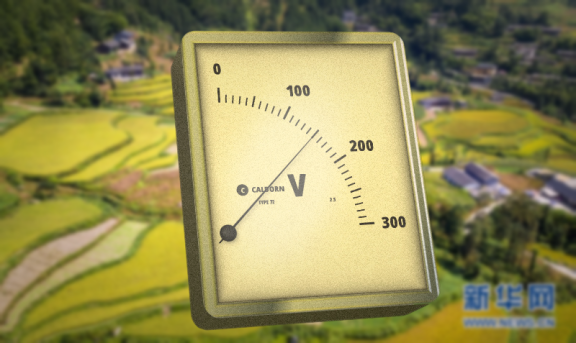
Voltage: V 150
